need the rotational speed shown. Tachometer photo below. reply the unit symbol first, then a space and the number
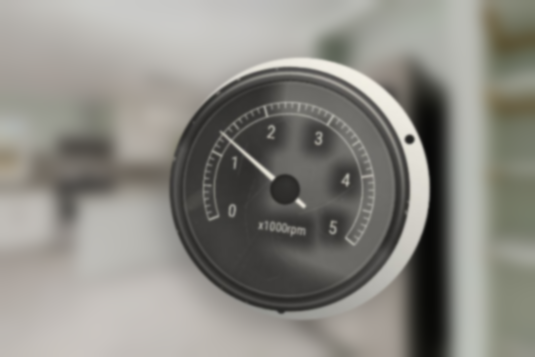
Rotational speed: rpm 1300
